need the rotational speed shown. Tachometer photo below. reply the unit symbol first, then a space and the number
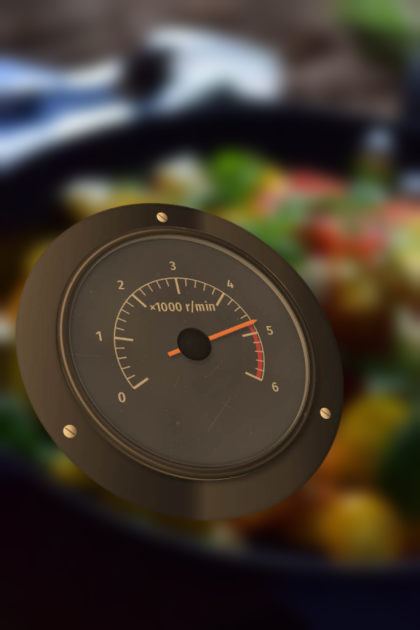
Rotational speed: rpm 4800
